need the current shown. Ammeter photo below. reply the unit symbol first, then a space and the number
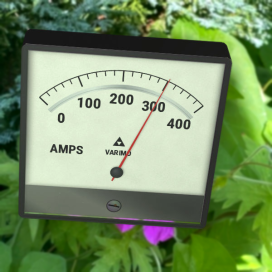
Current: A 300
